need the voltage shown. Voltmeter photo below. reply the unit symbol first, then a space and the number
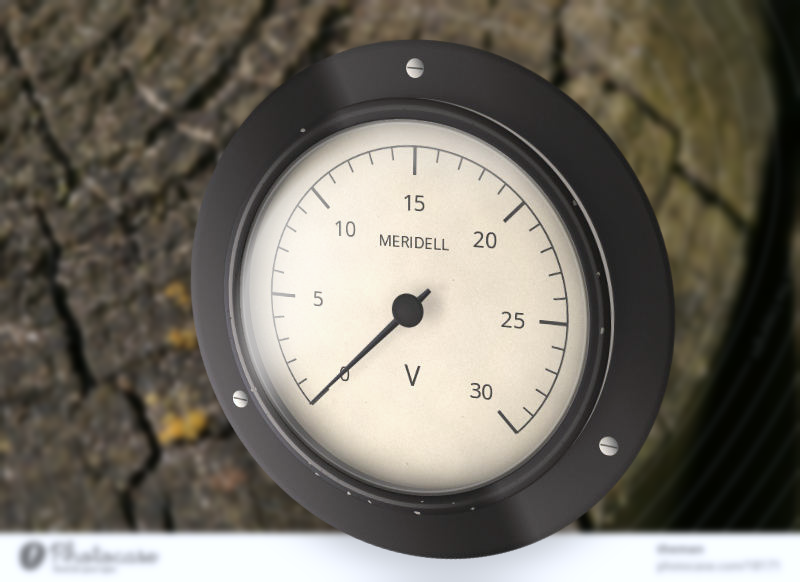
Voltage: V 0
